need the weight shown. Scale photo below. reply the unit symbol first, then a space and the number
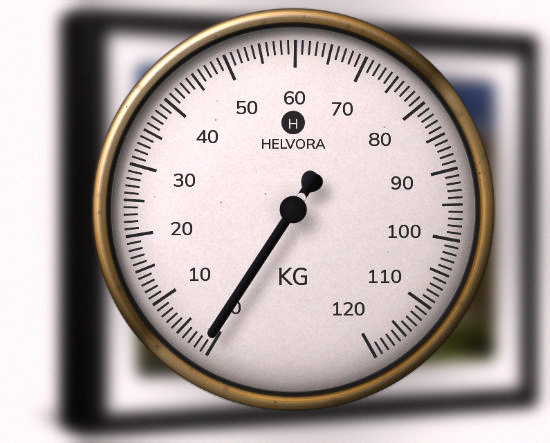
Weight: kg 1
